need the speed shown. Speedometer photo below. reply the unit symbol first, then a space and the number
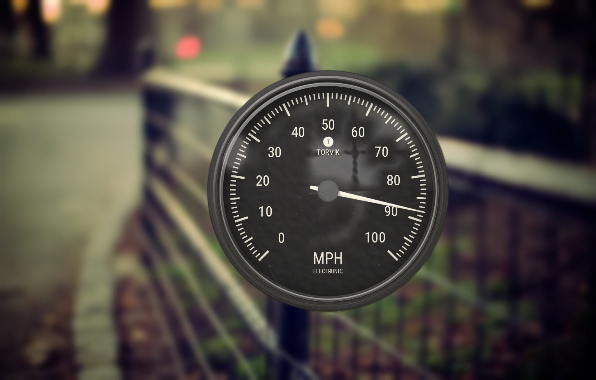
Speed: mph 88
